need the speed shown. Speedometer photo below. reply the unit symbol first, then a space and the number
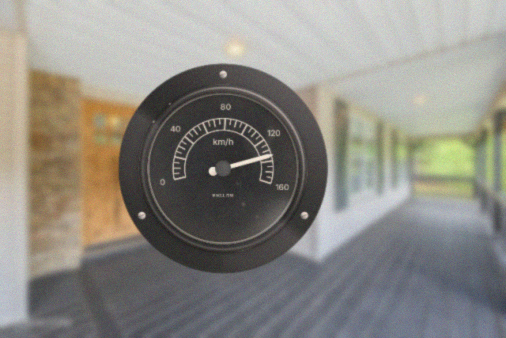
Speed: km/h 135
